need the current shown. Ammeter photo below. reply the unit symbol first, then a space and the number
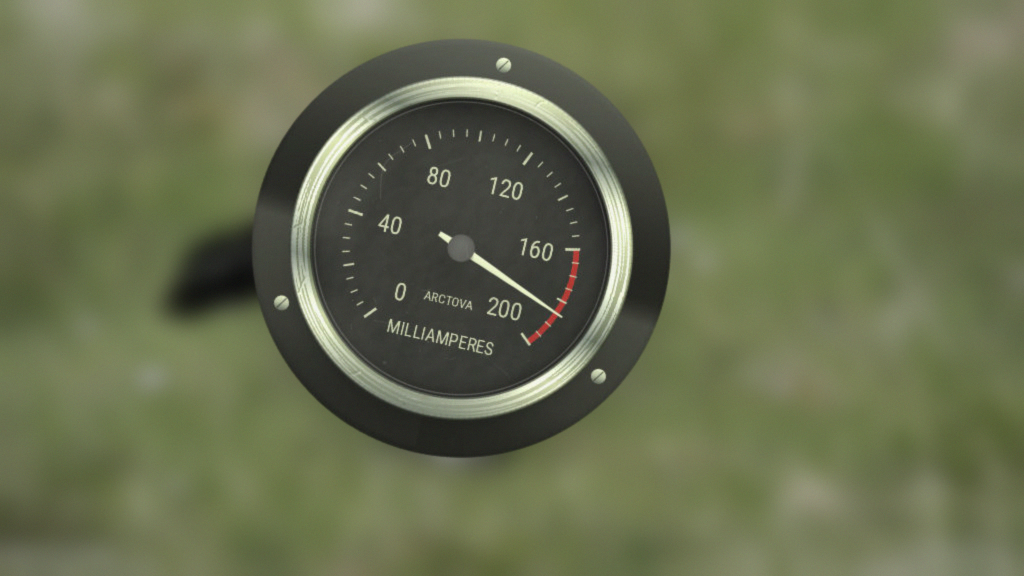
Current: mA 185
